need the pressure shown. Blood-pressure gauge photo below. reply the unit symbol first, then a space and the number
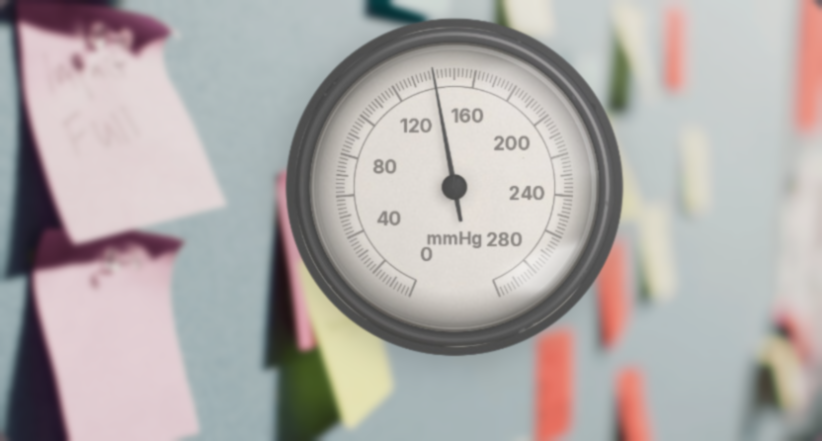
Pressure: mmHg 140
